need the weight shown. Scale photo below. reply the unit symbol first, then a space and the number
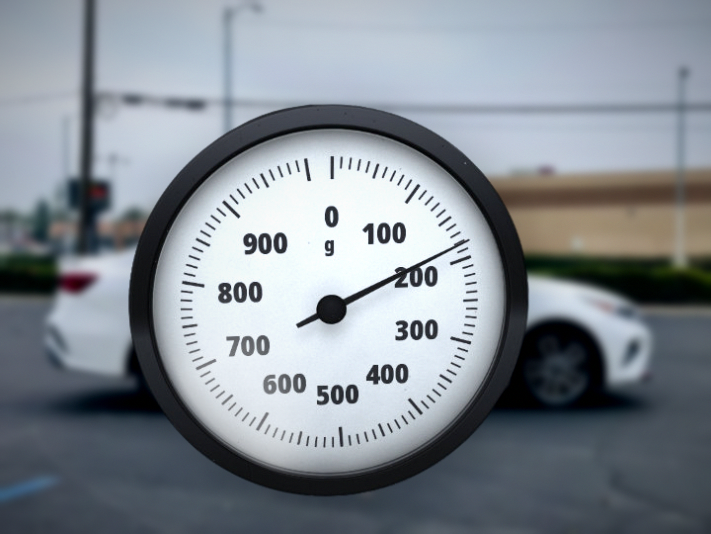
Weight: g 180
